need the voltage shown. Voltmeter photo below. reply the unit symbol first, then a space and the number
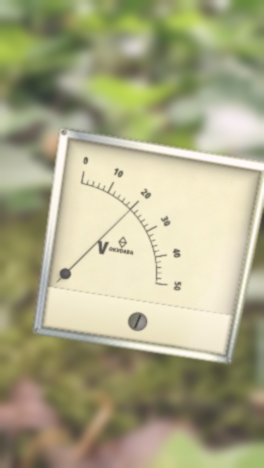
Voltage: V 20
